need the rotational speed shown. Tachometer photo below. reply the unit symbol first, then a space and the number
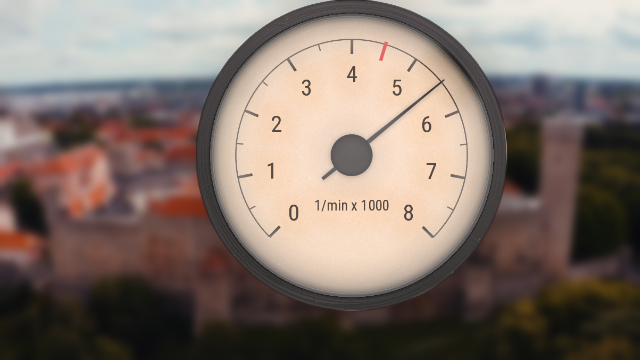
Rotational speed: rpm 5500
